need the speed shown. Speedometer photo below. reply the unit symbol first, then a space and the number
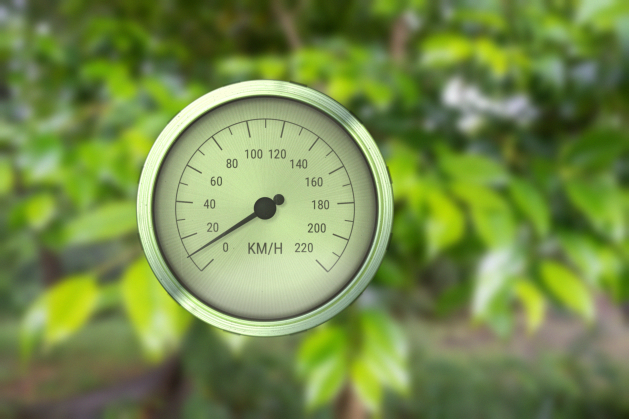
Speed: km/h 10
